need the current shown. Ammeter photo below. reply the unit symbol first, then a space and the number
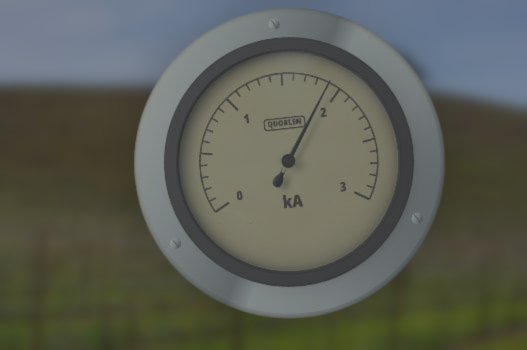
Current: kA 1.9
